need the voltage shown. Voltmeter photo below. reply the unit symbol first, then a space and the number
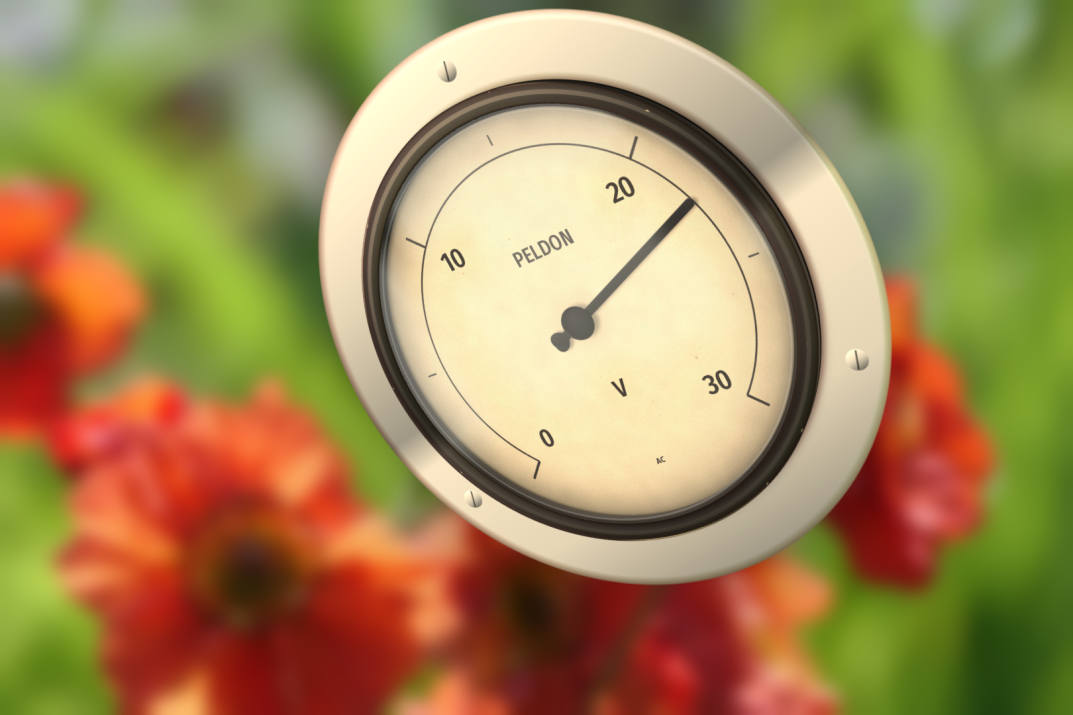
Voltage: V 22.5
